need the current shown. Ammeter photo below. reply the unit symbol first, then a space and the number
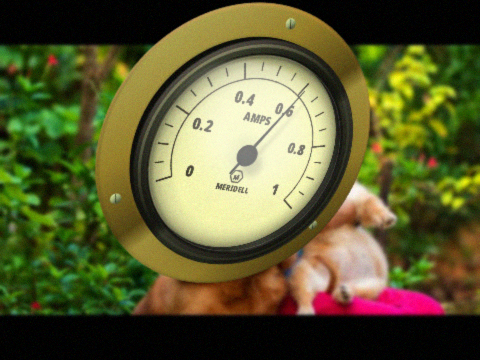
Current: A 0.6
